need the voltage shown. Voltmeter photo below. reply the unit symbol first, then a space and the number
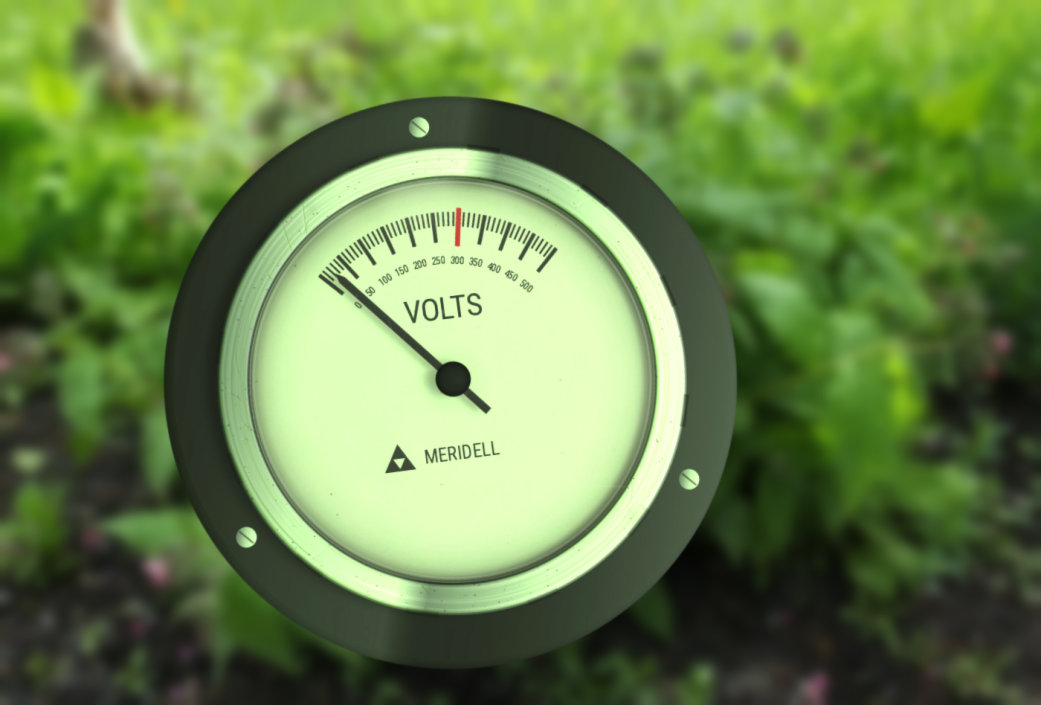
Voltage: V 20
